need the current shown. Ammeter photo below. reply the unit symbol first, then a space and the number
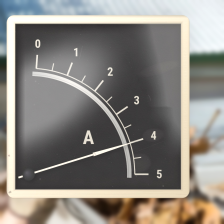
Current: A 4
